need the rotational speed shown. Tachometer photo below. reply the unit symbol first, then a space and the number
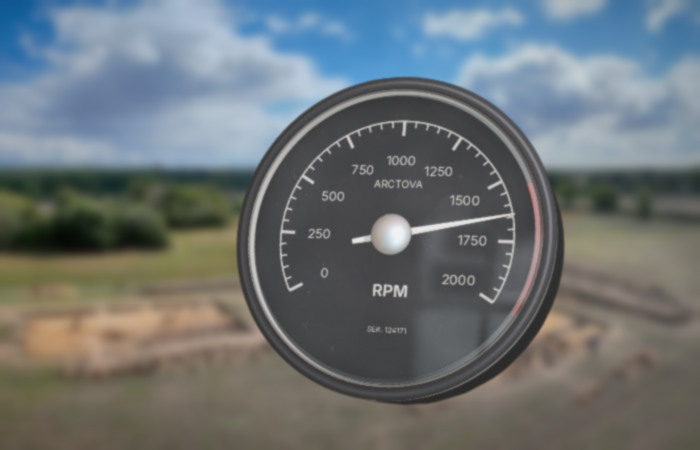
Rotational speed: rpm 1650
